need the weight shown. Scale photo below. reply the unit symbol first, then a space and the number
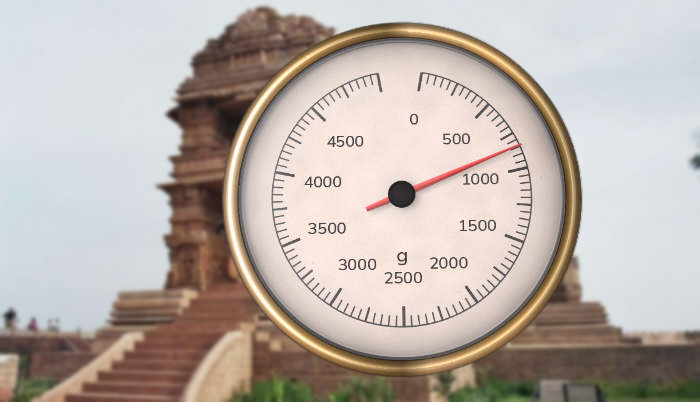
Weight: g 850
